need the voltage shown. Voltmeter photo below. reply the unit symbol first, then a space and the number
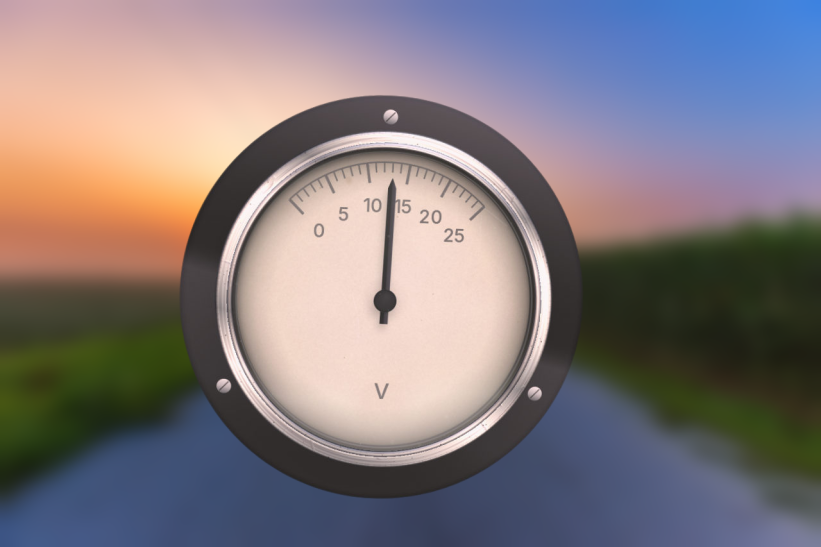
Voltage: V 13
